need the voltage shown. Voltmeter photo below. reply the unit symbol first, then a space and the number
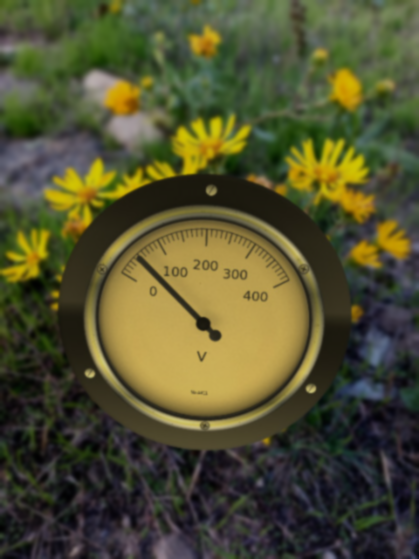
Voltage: V 50
